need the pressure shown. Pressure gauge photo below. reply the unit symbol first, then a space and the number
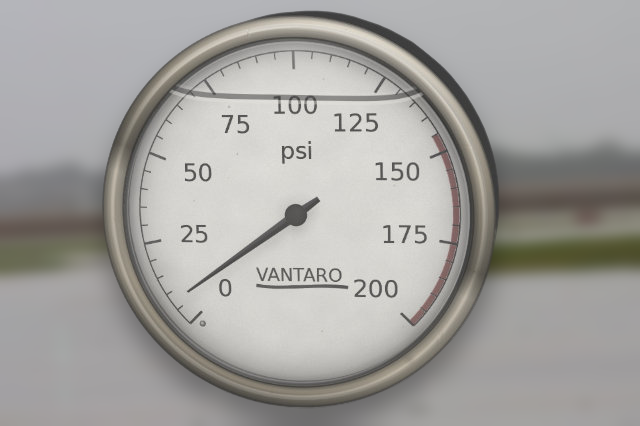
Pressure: psi 7.5
